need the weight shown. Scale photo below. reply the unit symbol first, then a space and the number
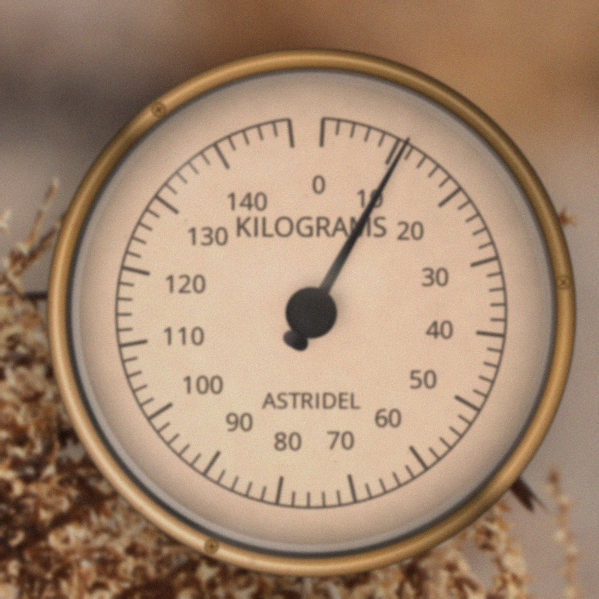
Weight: kg 11
